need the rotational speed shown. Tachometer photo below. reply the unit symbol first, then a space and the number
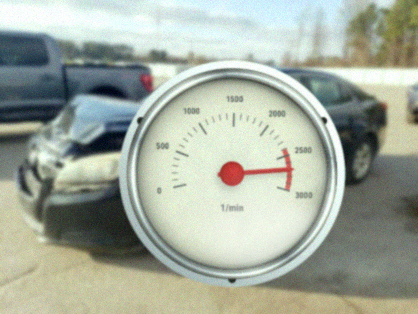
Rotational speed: rpm 2700
